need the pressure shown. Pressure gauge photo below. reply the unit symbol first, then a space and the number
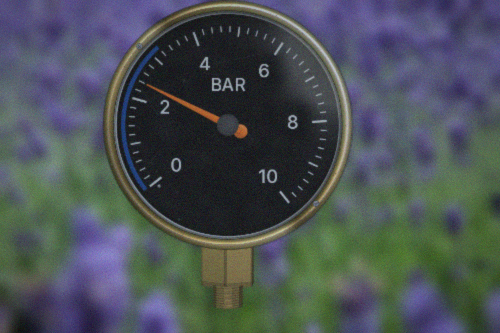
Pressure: bar 2.4
